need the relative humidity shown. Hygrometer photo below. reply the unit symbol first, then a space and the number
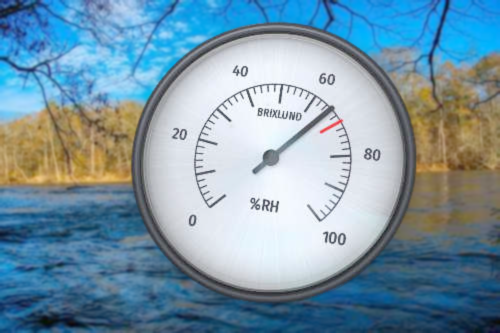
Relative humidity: % 66
